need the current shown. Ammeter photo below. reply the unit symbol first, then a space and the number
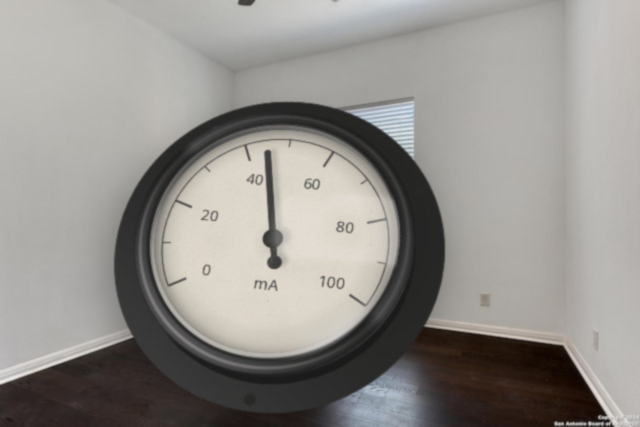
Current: mA 45
